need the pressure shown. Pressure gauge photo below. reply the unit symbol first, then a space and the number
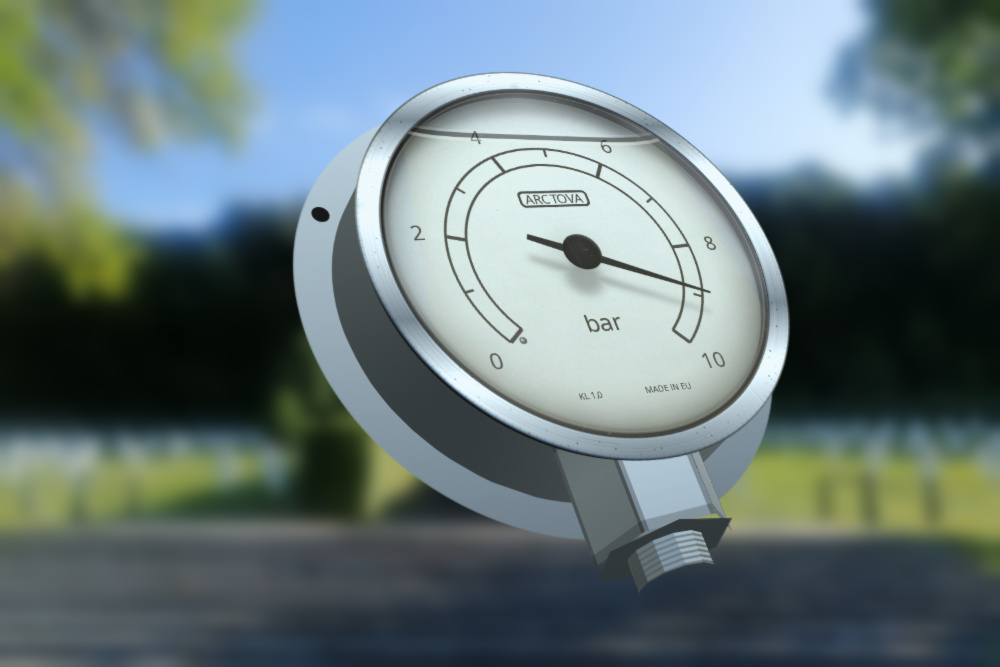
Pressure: bar 9
